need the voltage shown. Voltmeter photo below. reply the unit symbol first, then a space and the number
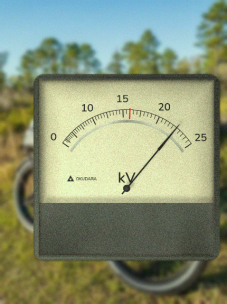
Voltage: kV 22.5
